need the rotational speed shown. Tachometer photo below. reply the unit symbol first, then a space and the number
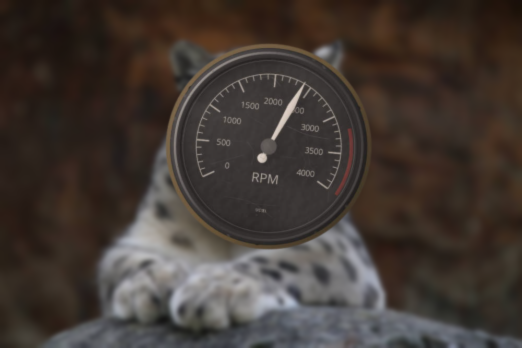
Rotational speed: rpm 2400
